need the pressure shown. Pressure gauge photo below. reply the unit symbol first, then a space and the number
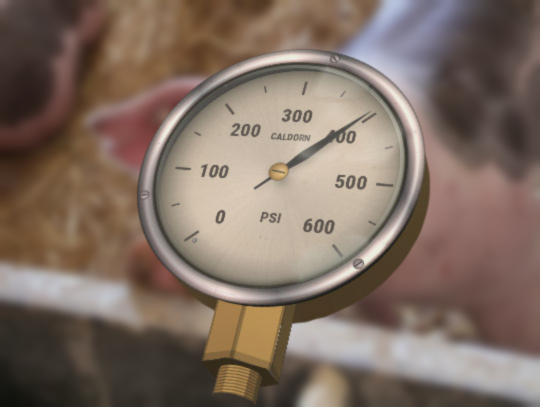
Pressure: psi 400
